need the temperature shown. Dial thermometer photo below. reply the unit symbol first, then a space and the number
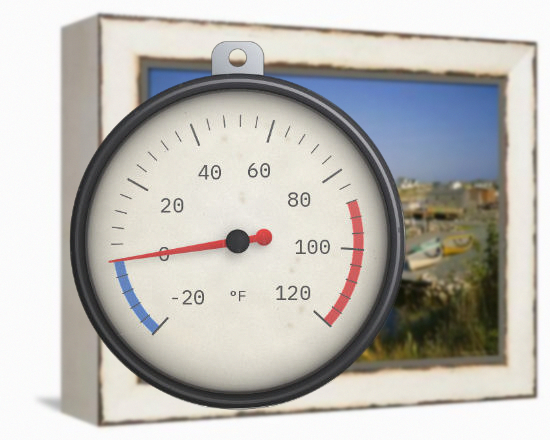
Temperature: °F 0
